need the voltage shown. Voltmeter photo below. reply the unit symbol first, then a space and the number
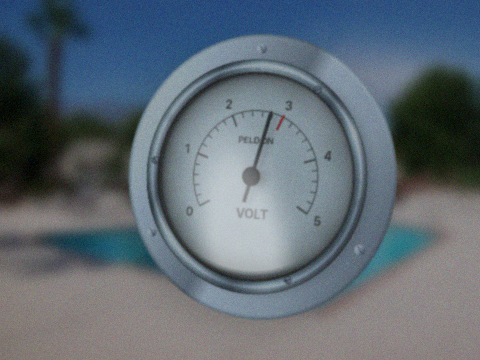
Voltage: V 2.8
